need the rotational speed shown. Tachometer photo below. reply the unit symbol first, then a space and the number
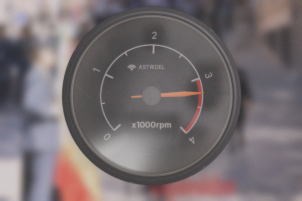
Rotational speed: rpm 3250
